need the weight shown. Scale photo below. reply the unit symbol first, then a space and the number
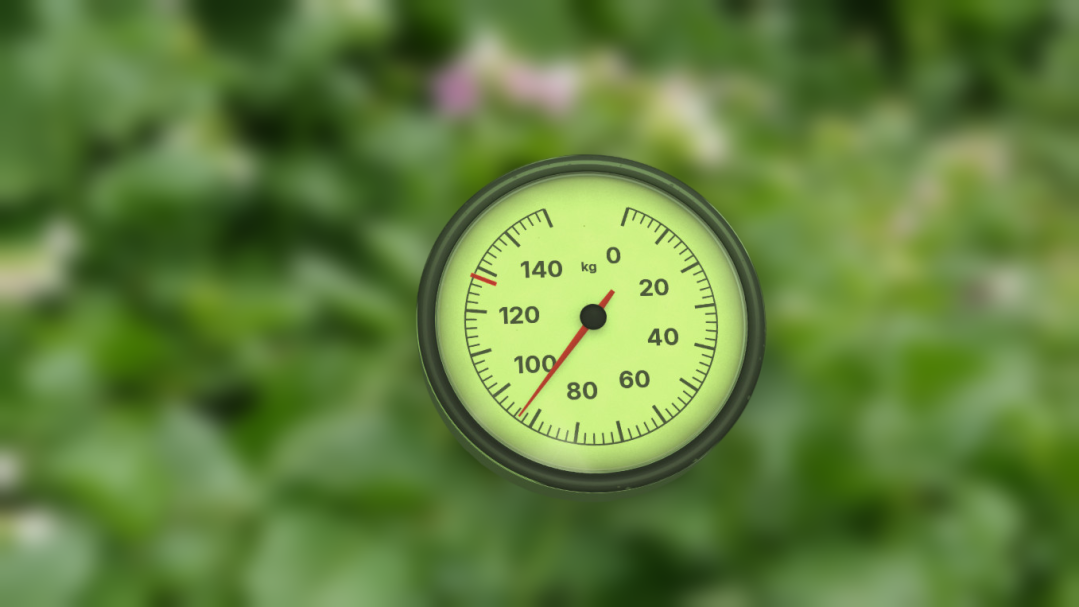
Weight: kg 93
